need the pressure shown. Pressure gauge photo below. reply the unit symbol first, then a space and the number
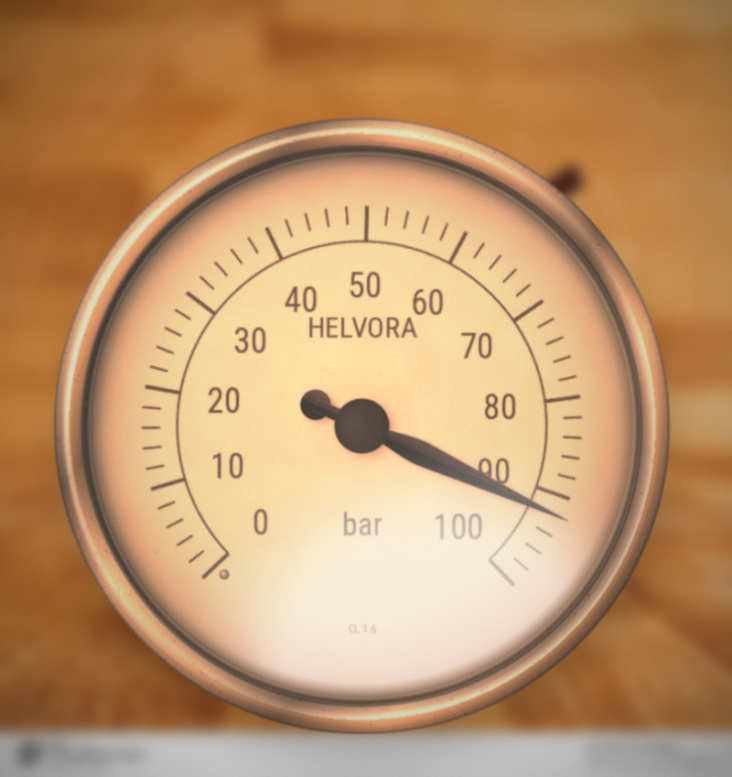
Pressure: bar 92
